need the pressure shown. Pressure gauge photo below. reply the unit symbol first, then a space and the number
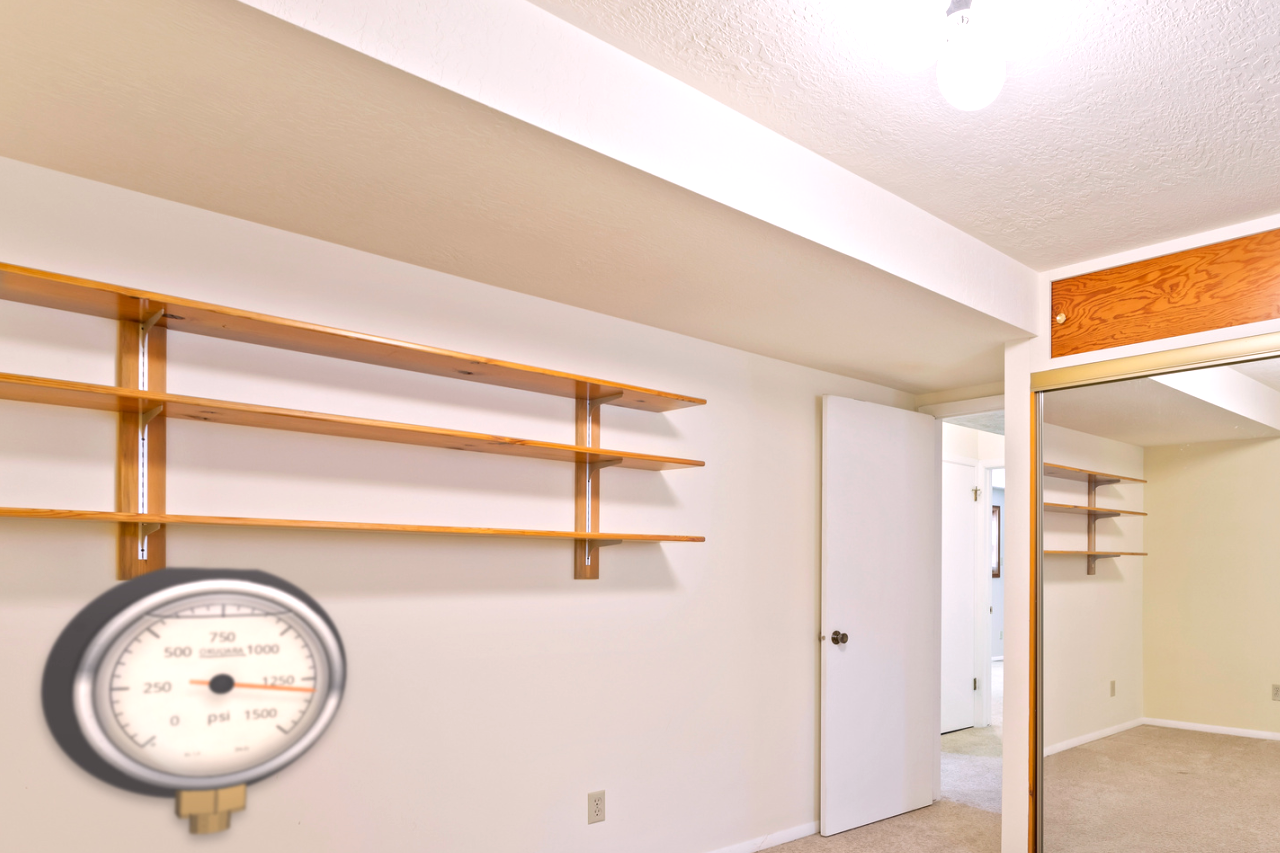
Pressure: psi 1300
